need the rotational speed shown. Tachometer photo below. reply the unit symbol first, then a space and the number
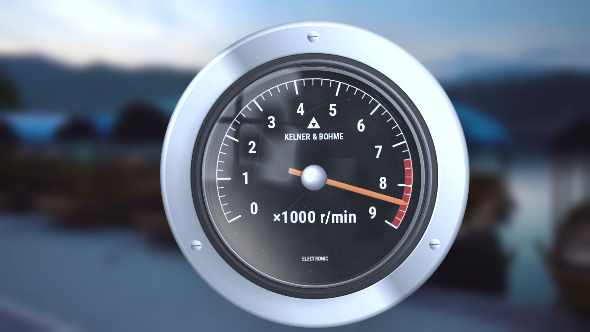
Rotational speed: rpm 8400
